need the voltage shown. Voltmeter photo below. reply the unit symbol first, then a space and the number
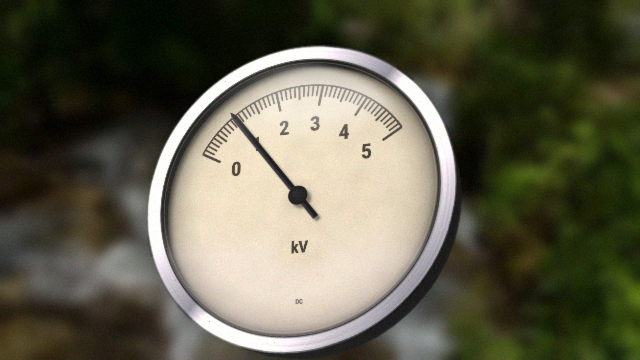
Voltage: kV 1
